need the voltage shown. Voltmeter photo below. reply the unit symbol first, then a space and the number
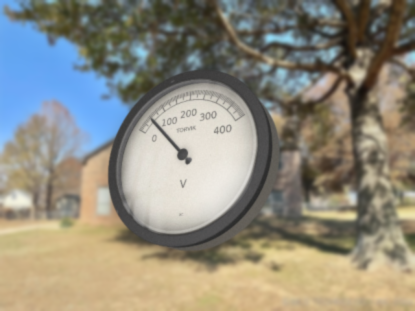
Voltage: V 50
